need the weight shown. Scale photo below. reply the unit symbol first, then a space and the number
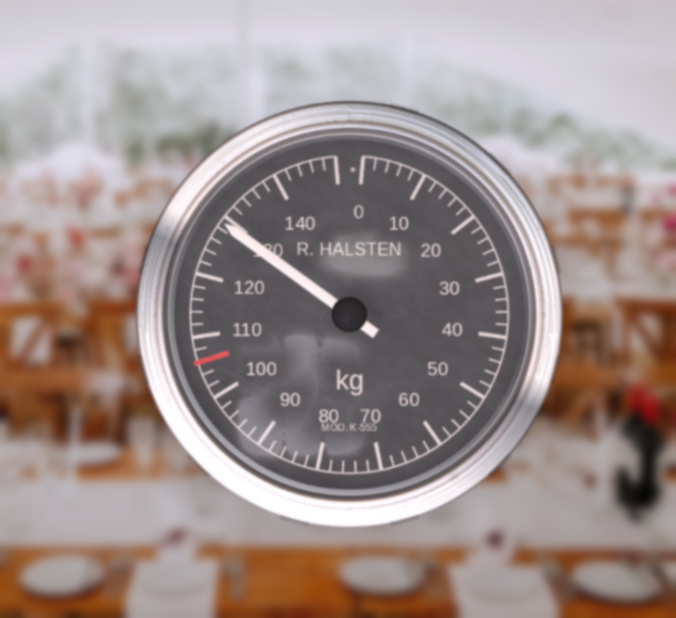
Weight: kg 129
